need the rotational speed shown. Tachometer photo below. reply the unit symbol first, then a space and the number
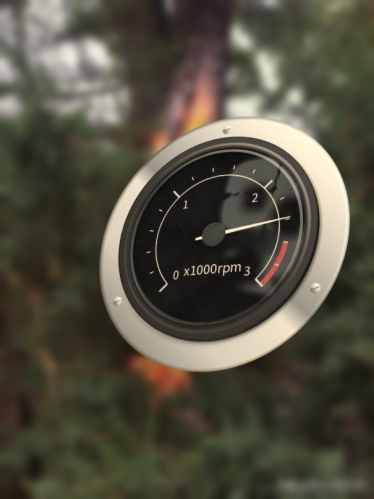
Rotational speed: rpm 2400
